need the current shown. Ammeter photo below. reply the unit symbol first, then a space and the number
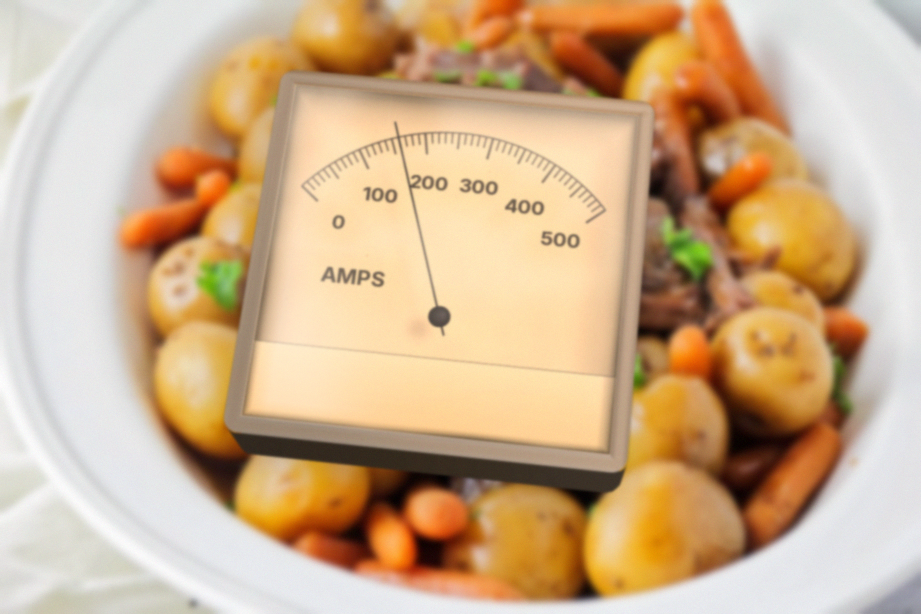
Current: A 160
